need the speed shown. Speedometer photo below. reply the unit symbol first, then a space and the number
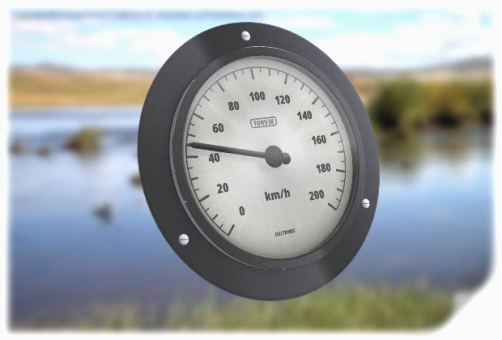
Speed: km/h 45
